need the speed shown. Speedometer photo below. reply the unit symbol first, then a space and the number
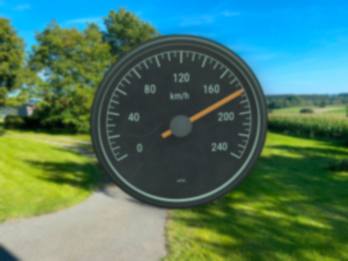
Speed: km/h 180
